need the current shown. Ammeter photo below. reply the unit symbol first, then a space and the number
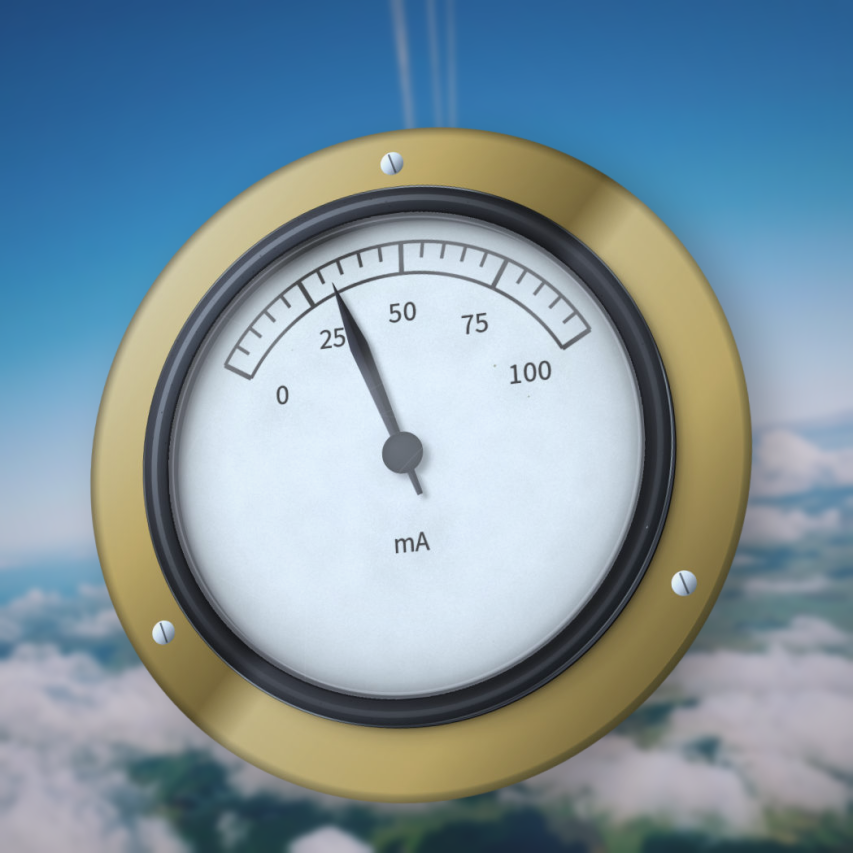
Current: mA 32.5
